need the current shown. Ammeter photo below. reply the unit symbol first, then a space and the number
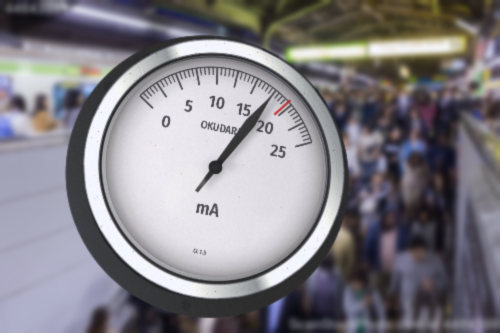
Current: mA 17.5
